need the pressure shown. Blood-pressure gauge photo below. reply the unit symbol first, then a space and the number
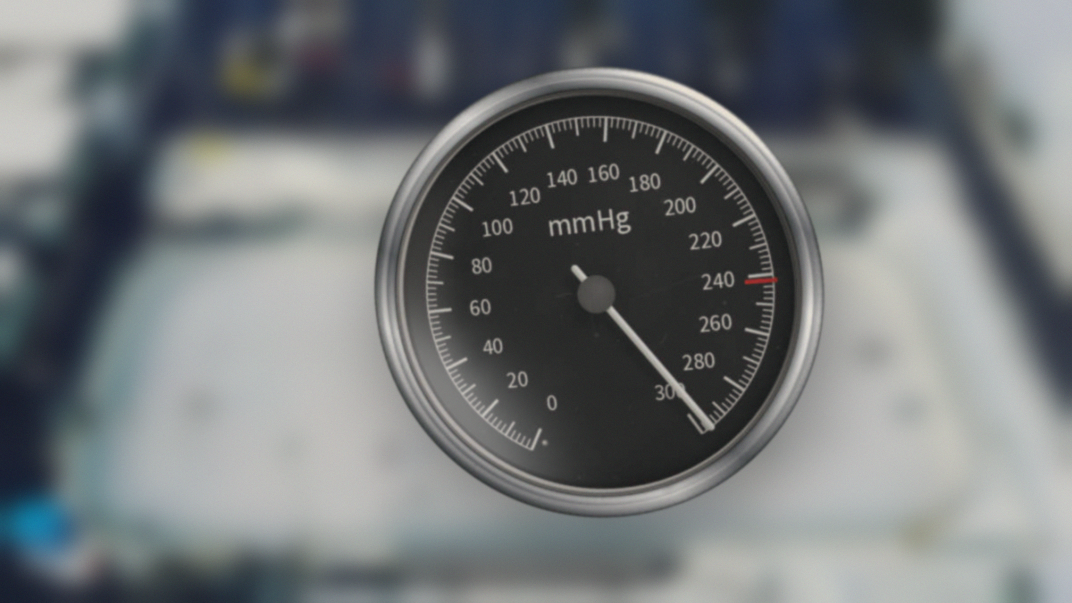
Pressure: mmHg 296
